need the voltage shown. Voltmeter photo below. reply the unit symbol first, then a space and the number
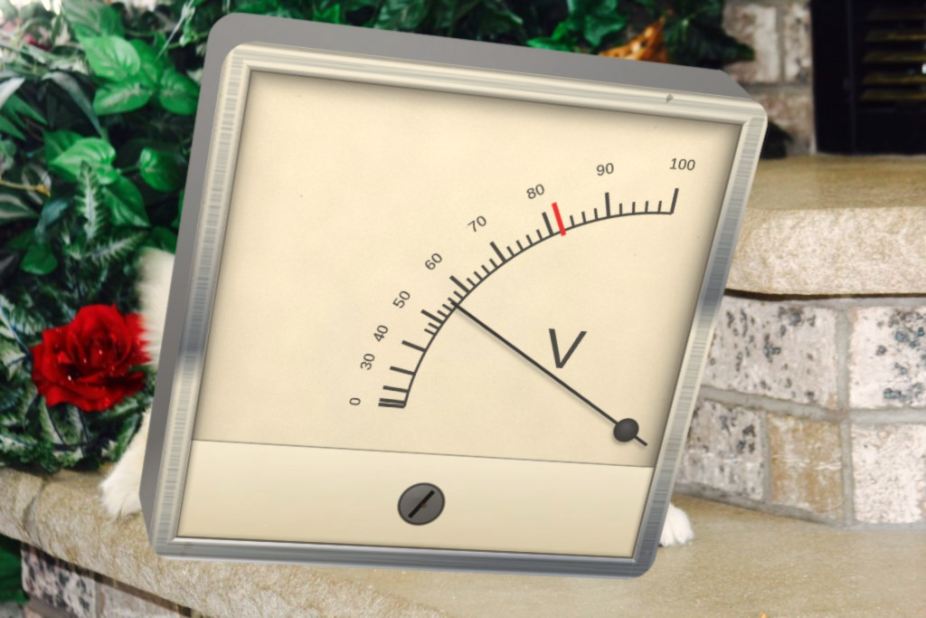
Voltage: V 56
